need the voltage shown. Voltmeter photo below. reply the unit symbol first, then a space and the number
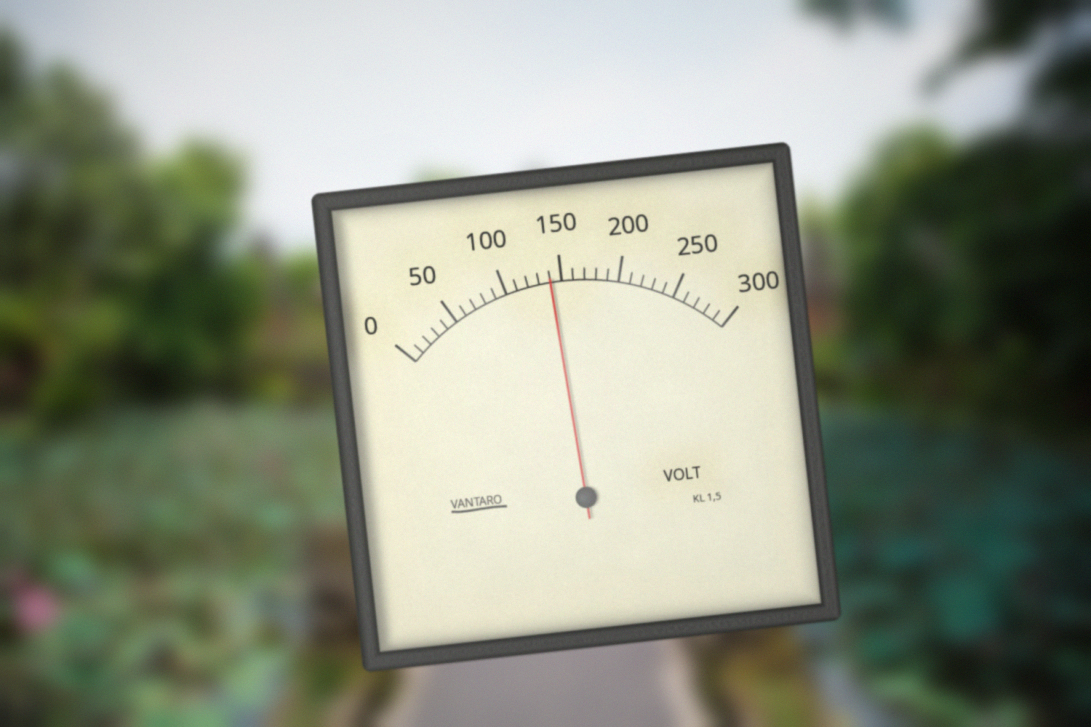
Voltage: V 140
